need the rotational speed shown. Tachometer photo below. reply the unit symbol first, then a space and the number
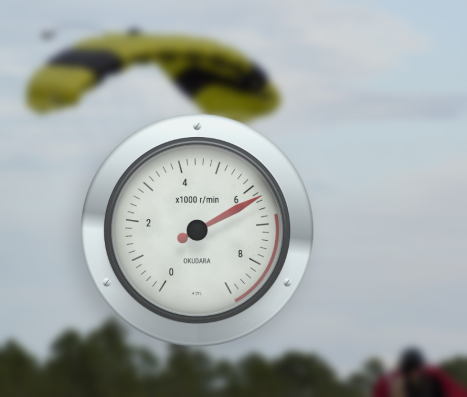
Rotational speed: rpm 6300
